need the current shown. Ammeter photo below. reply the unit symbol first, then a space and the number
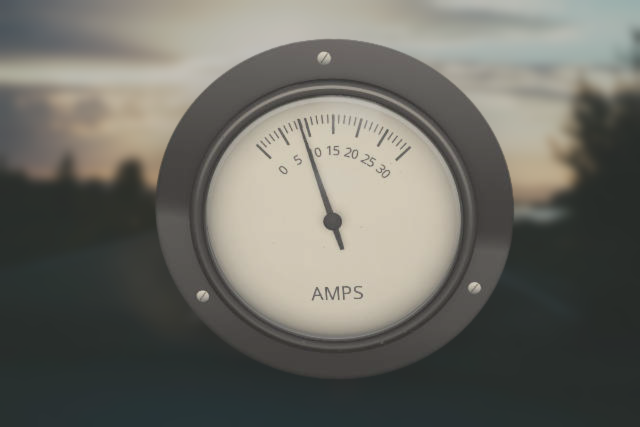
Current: A 9
